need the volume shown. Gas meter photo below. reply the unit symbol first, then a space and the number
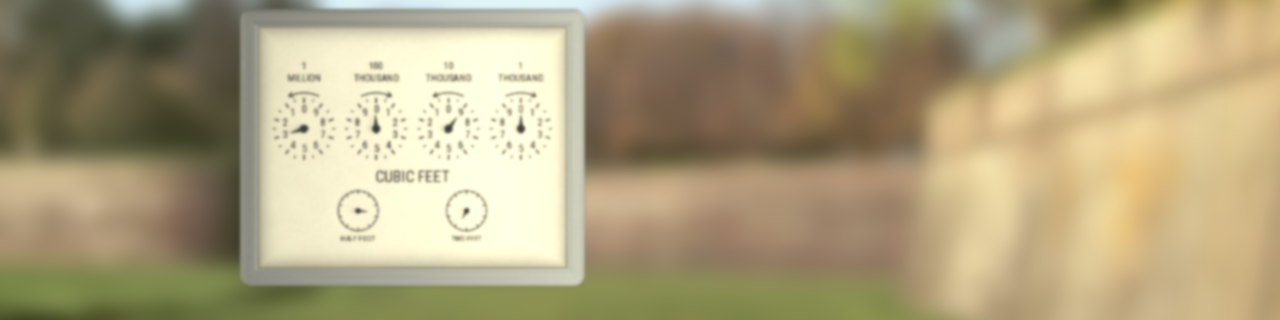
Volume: ft³ 299000
